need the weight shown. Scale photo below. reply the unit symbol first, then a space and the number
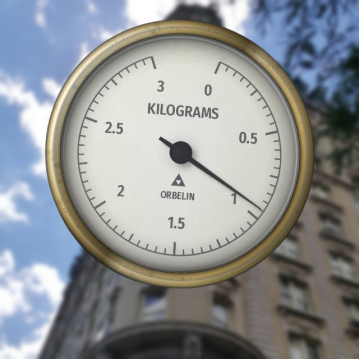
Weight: kg 0.95
